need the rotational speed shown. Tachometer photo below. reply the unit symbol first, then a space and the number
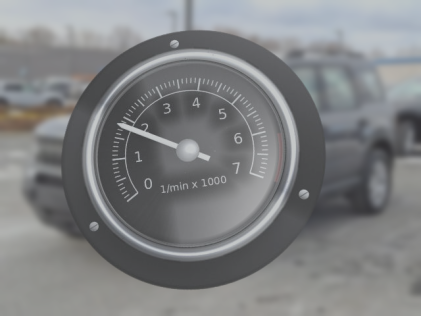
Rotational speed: rpm 1800
